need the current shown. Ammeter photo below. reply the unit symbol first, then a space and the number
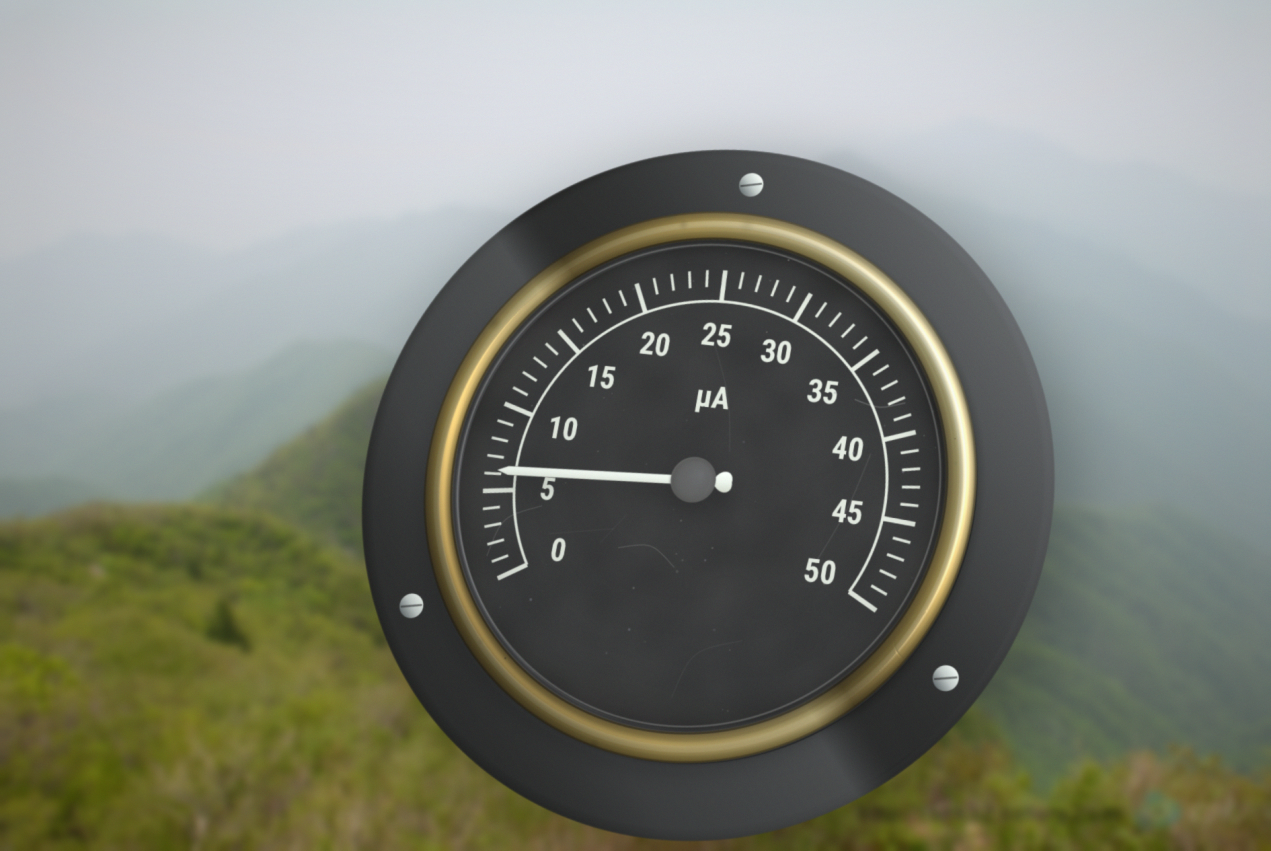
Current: µA 6
